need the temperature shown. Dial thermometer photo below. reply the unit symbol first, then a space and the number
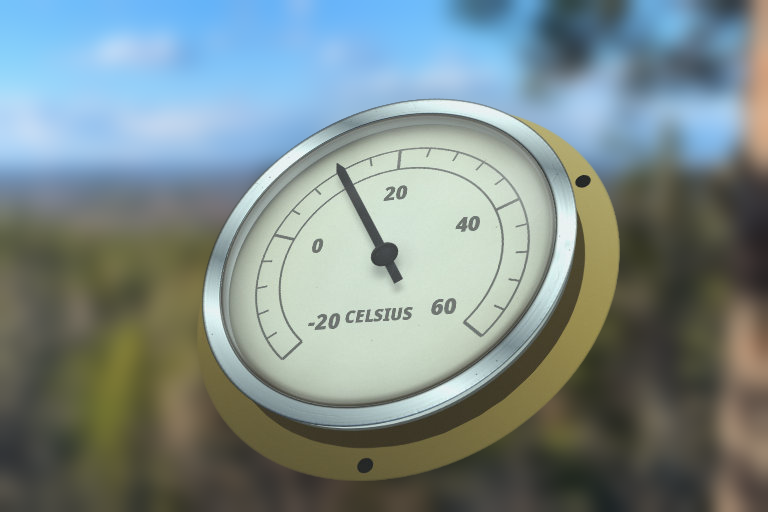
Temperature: °C 12
